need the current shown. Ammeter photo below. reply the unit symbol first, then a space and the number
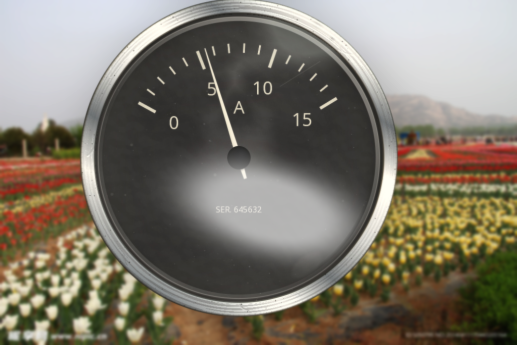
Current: A 5.5
